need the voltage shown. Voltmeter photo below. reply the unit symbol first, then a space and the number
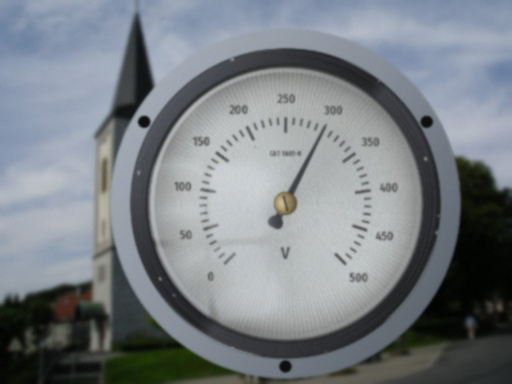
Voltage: V 300
